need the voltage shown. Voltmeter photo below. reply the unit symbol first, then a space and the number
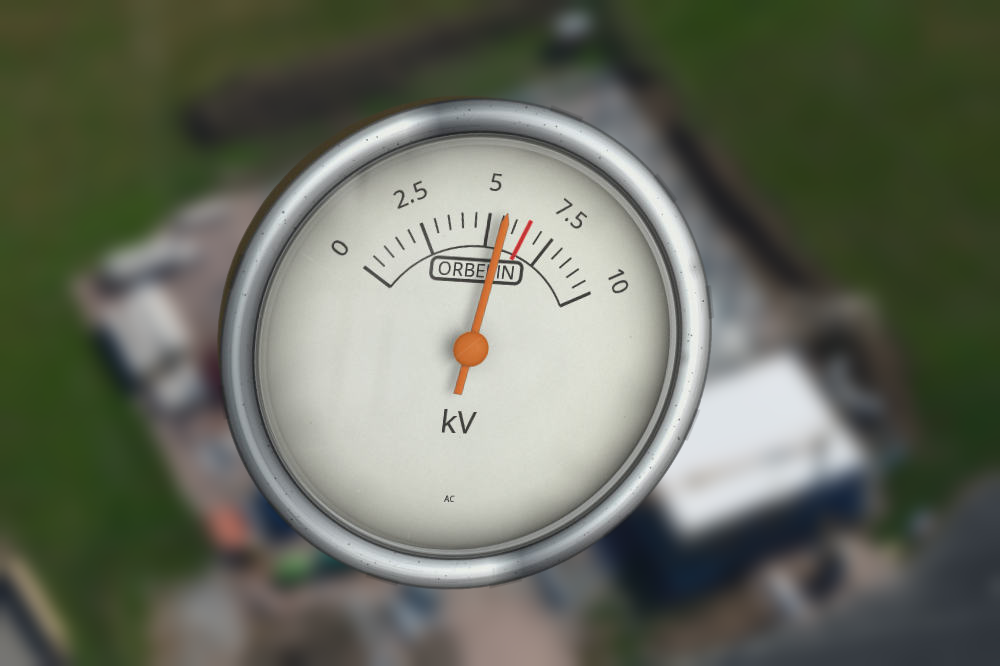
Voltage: kV 5.5
